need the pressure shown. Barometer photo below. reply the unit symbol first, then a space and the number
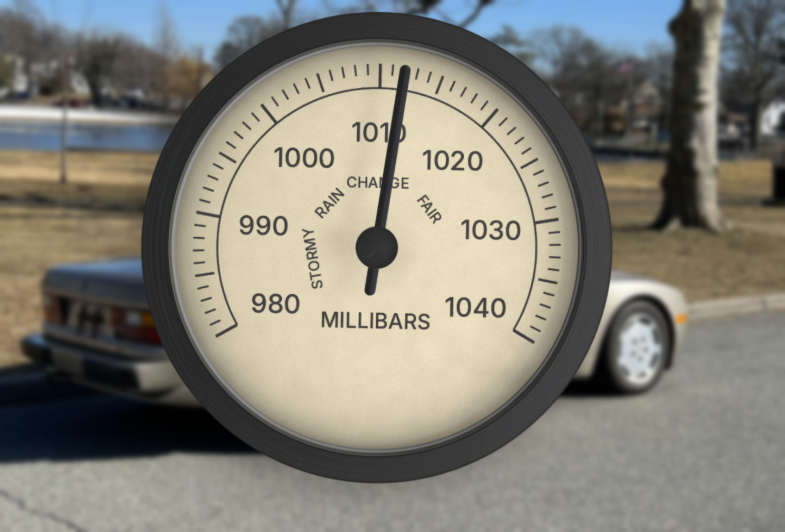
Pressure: mbar 1012
